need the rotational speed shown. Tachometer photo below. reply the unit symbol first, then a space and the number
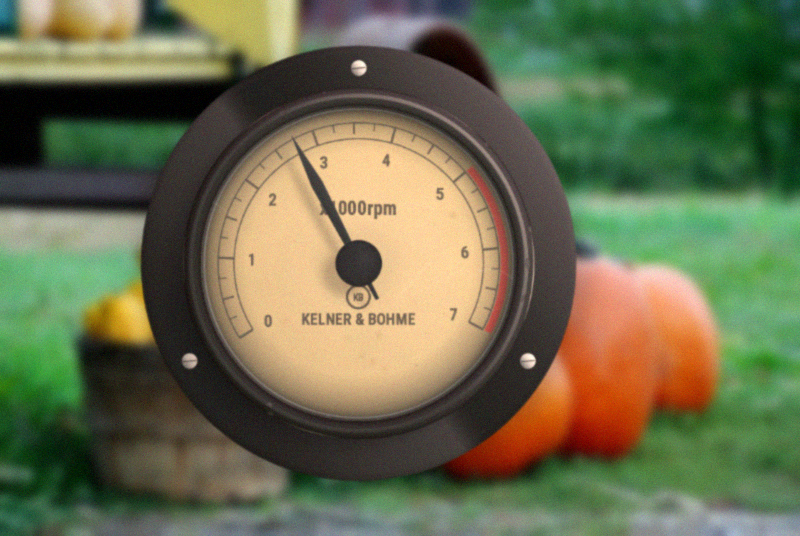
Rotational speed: rpm 2750
